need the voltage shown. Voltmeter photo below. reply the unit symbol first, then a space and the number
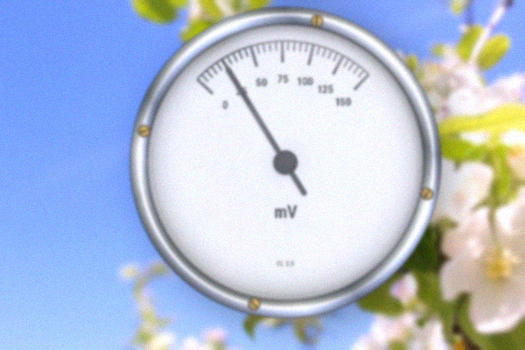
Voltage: mV 25
